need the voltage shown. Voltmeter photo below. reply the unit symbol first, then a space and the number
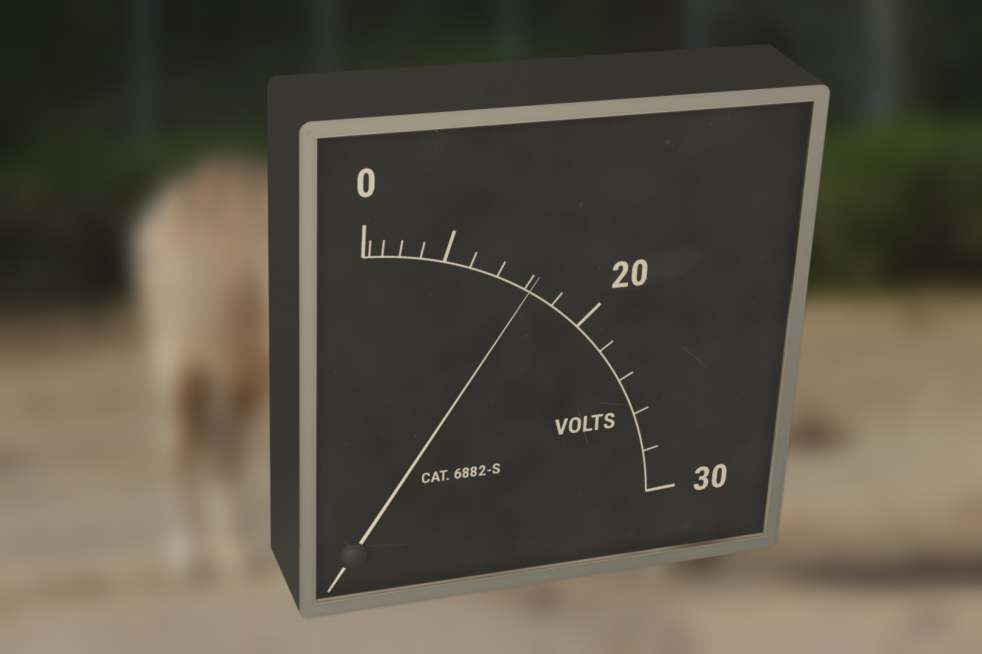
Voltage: V 16
